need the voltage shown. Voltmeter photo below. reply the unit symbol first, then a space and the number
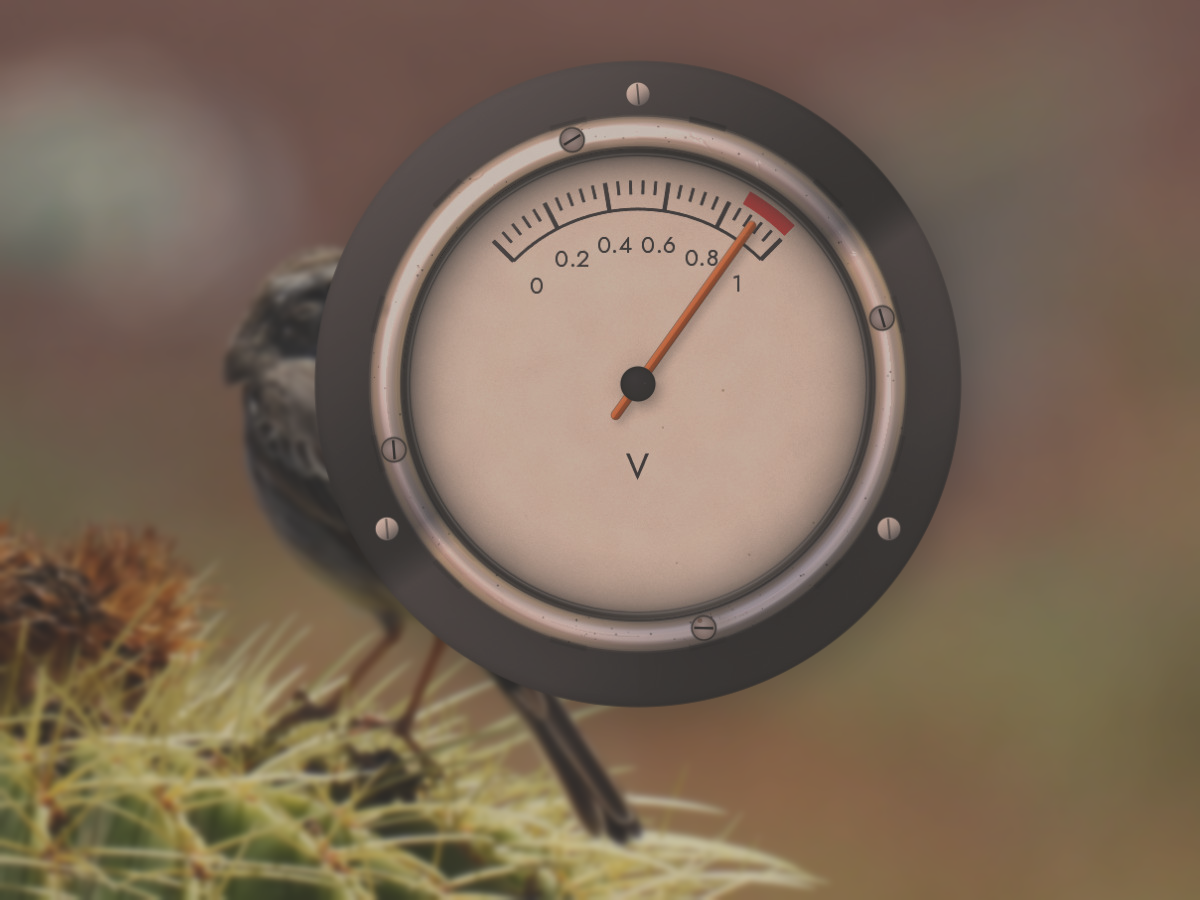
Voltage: V 0.9
